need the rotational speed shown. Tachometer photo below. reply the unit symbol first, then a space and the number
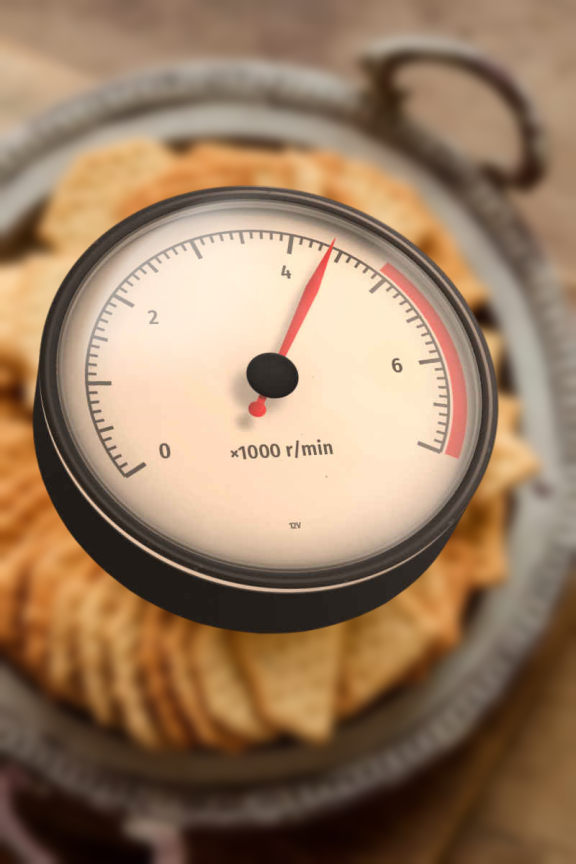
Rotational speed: rpm 4400
